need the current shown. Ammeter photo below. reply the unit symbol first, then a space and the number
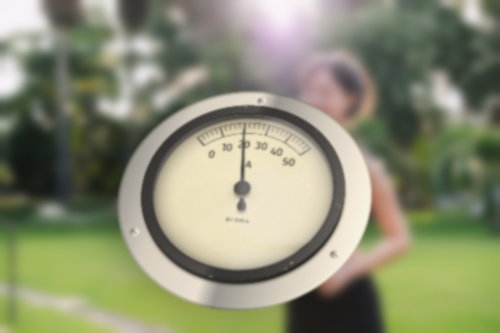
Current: A 20
